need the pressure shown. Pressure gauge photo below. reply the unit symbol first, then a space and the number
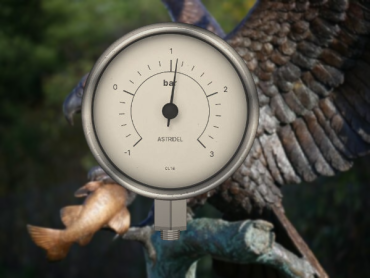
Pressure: bar 1.1
